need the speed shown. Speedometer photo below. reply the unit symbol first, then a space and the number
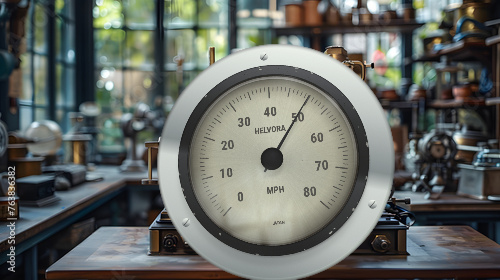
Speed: mph 50
